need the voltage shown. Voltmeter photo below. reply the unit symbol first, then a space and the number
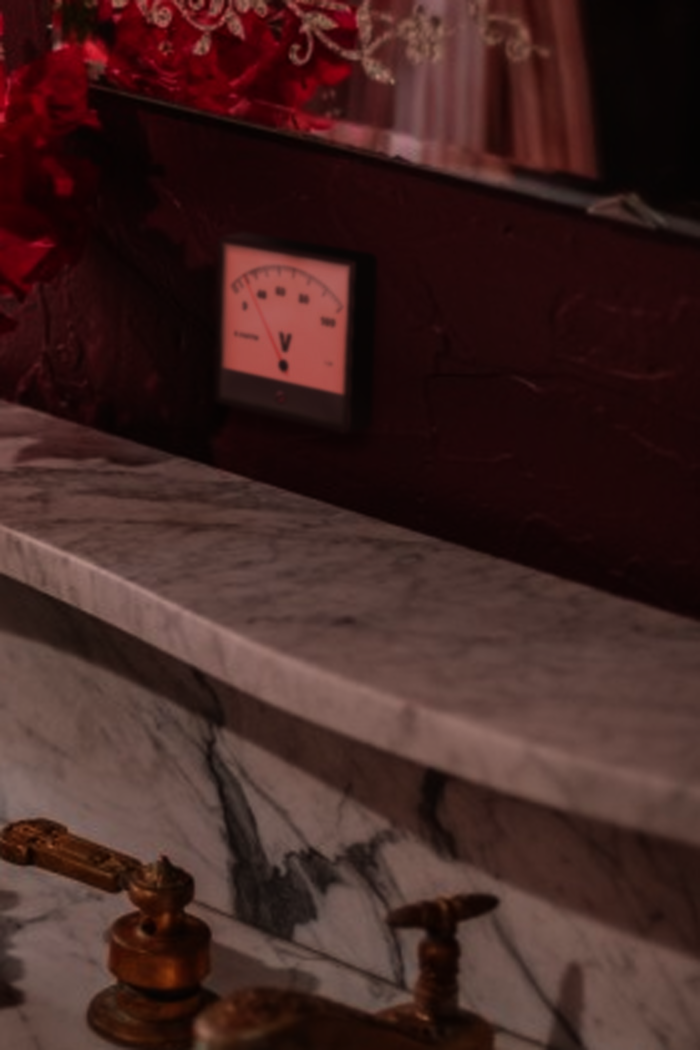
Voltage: V 30
